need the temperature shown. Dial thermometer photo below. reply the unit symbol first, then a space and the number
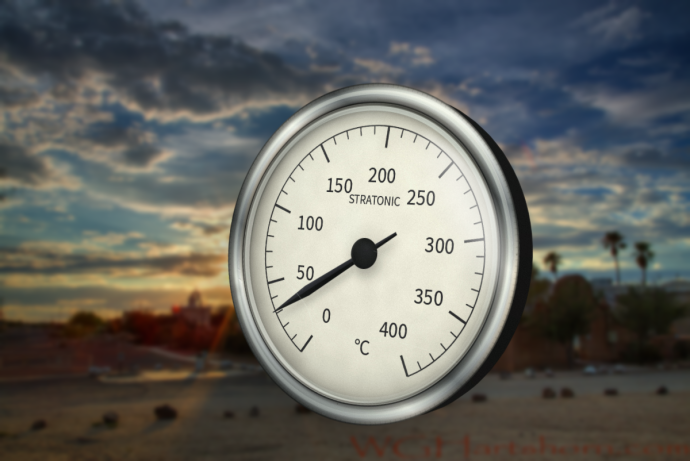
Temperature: °C 30
